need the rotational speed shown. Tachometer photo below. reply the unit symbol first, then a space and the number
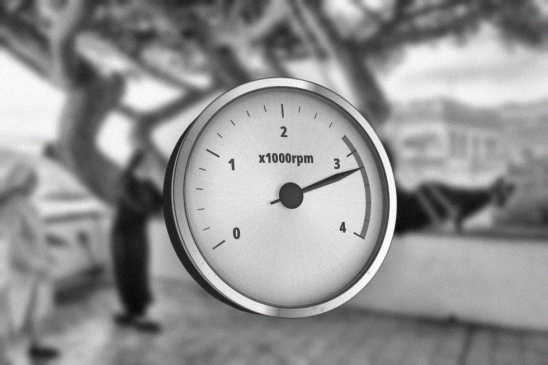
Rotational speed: rpm 3200
